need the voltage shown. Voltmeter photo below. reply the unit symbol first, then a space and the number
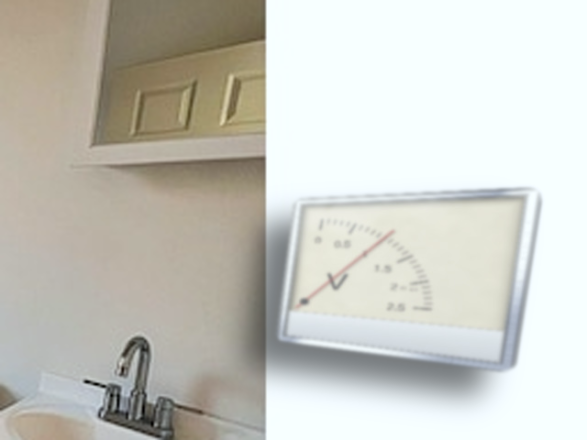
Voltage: V 1
